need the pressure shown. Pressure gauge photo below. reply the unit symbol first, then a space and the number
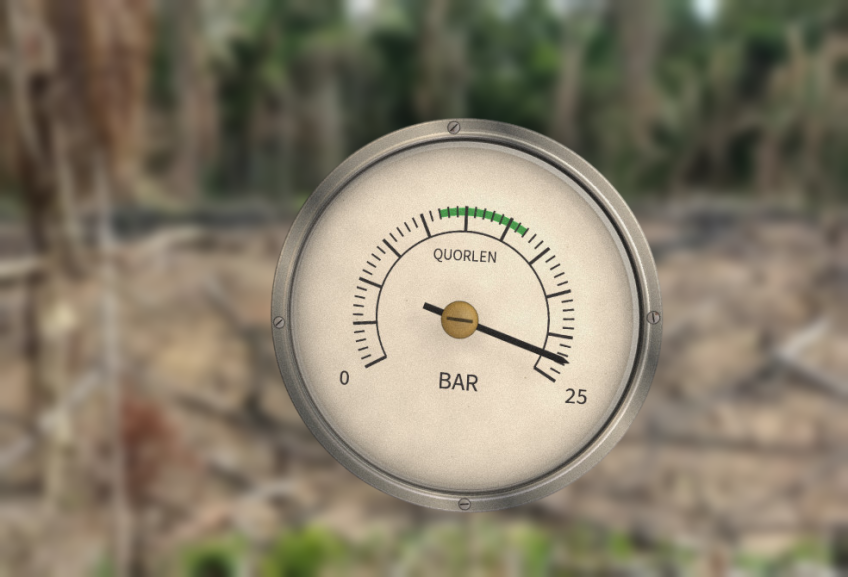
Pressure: bar 23.75
